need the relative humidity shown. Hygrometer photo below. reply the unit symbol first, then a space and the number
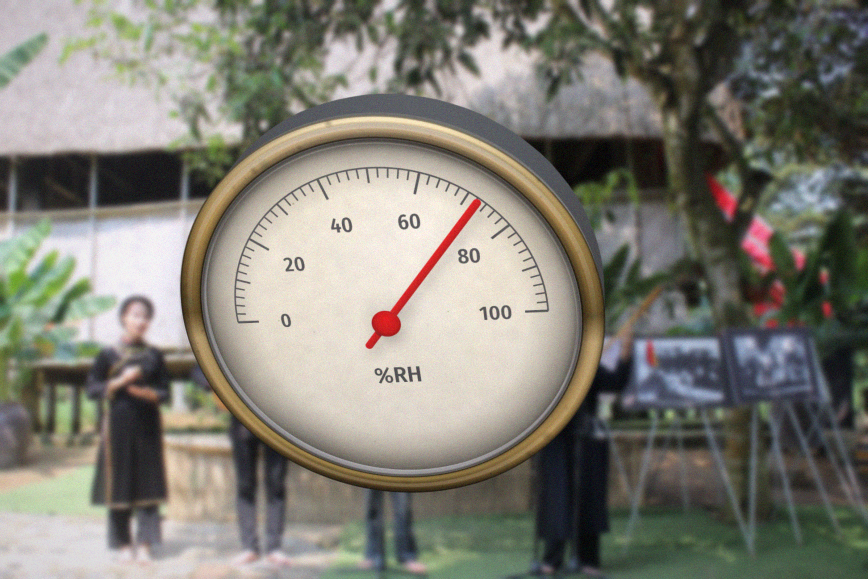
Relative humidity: % 72
